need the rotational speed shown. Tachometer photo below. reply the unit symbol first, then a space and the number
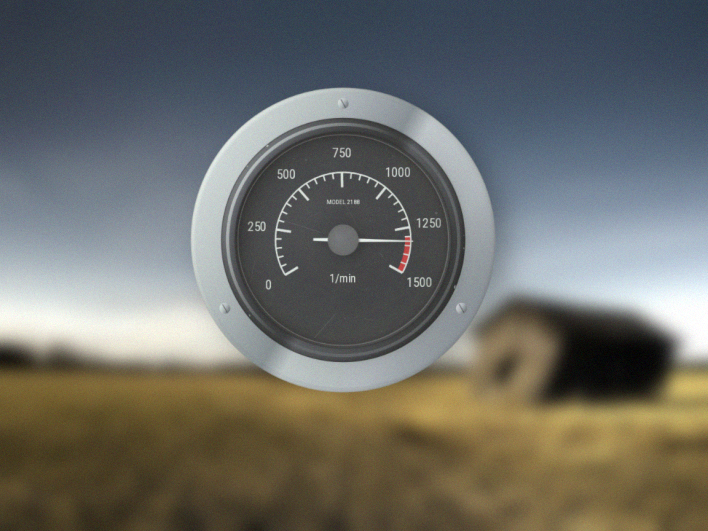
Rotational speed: rpm 1325
